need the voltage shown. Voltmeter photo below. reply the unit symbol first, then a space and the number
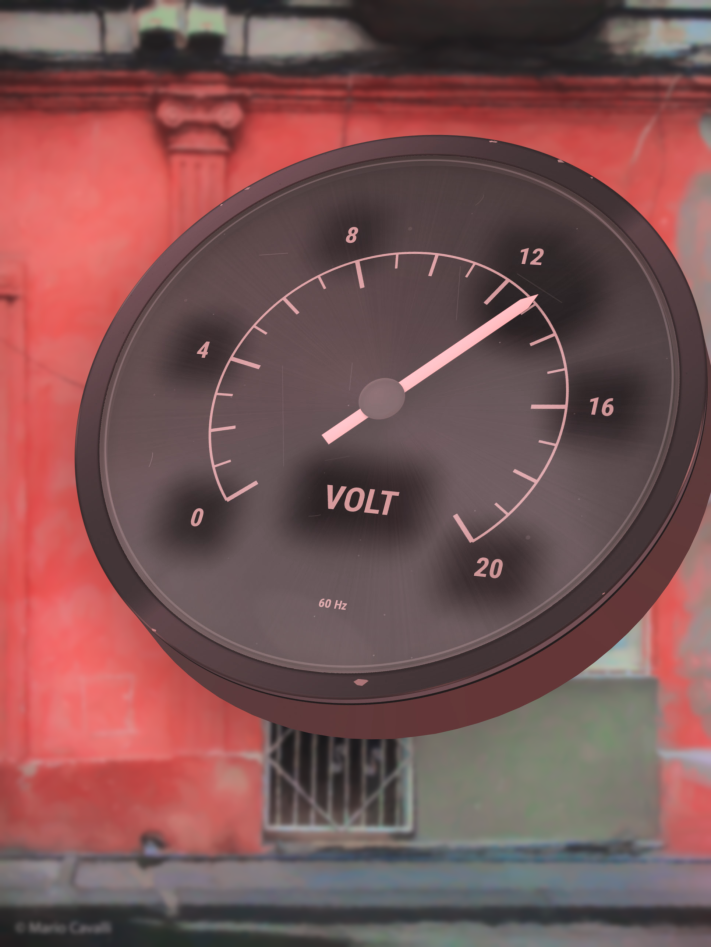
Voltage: V 13
